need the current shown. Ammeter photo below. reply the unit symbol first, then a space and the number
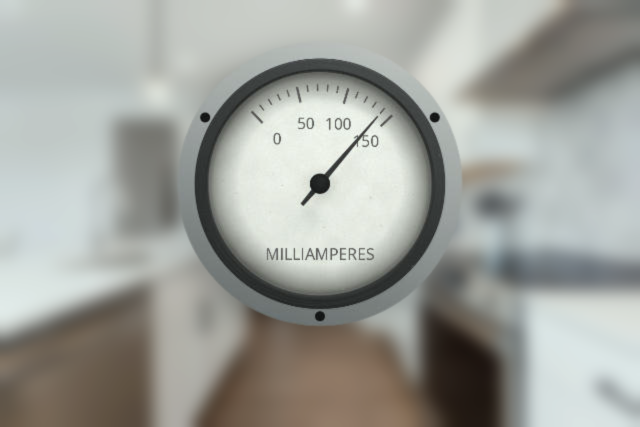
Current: mA 140
